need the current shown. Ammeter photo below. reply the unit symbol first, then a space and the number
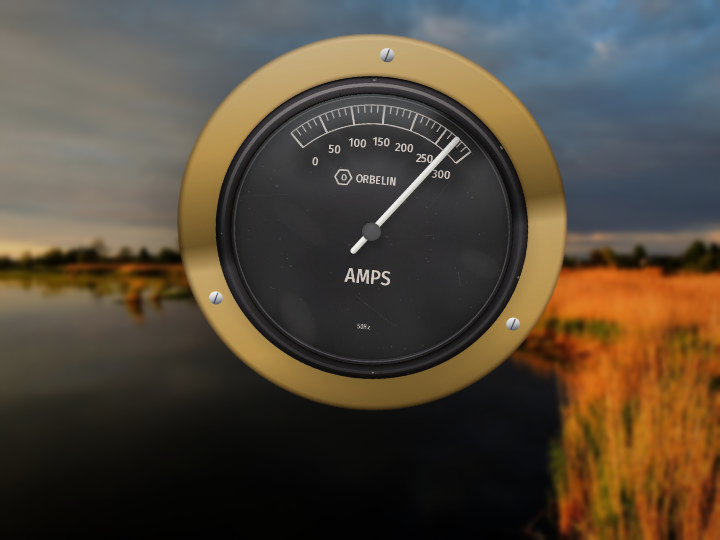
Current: A 270
